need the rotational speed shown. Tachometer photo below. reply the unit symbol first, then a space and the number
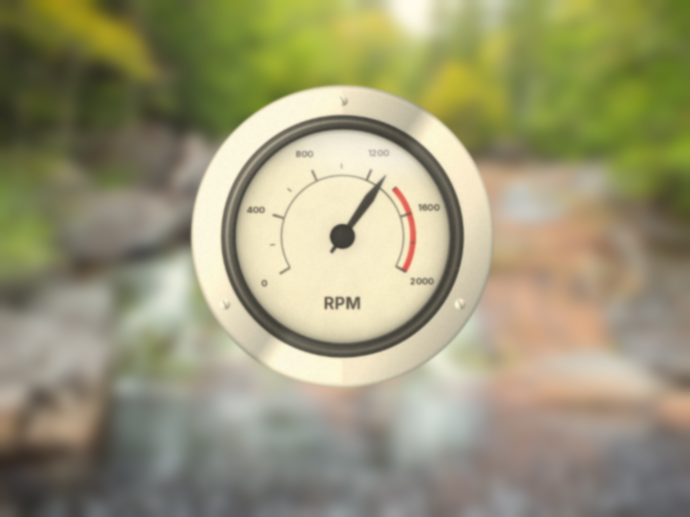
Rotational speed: rpm 1300
